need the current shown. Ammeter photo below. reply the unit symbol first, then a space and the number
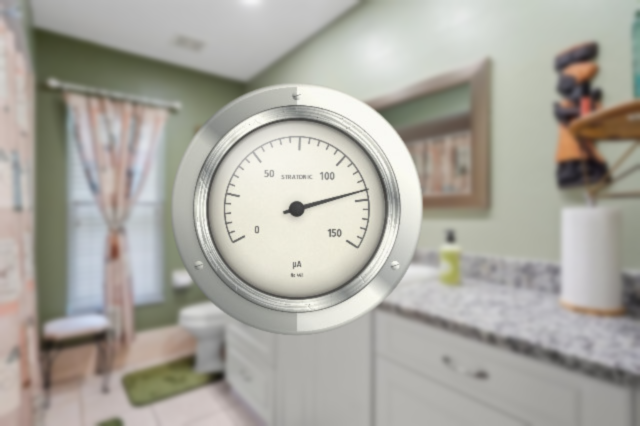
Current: µA 120
